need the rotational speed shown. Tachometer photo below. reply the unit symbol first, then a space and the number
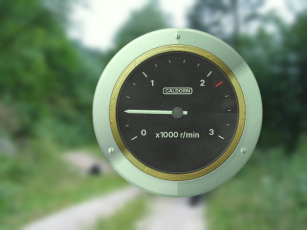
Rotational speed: rpm 400
